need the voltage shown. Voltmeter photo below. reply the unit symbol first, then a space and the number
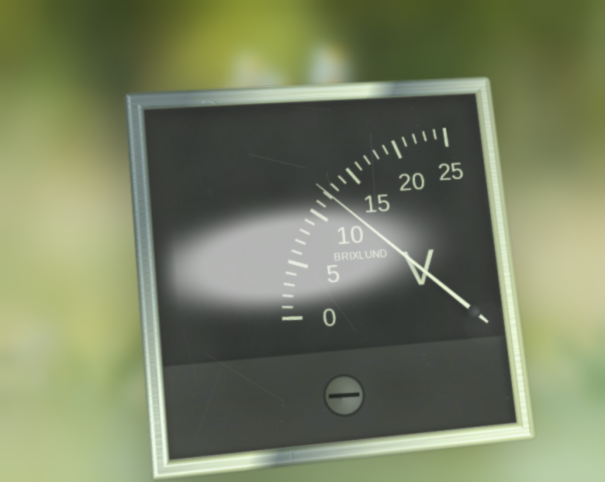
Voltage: V 12
